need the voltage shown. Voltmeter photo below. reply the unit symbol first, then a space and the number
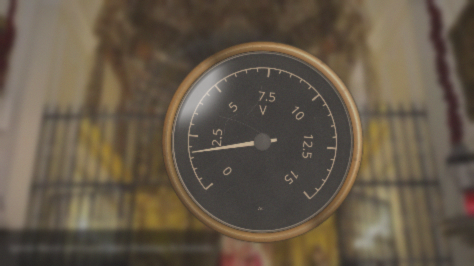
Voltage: V 1.75
